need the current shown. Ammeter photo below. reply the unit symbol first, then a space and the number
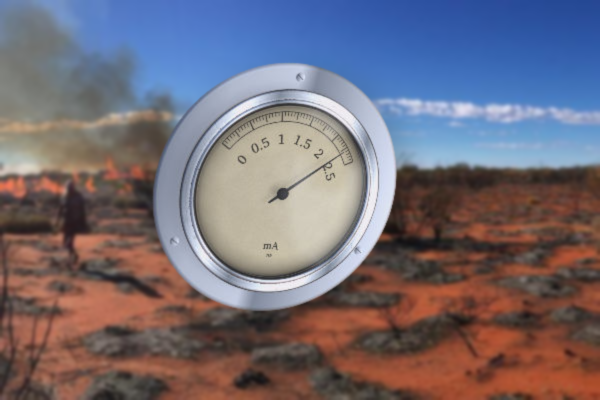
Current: mA 2.25
